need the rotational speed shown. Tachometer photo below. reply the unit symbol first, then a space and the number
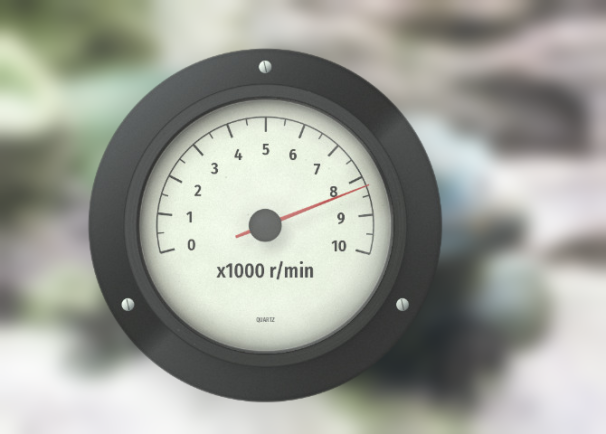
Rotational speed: rpm 8250
